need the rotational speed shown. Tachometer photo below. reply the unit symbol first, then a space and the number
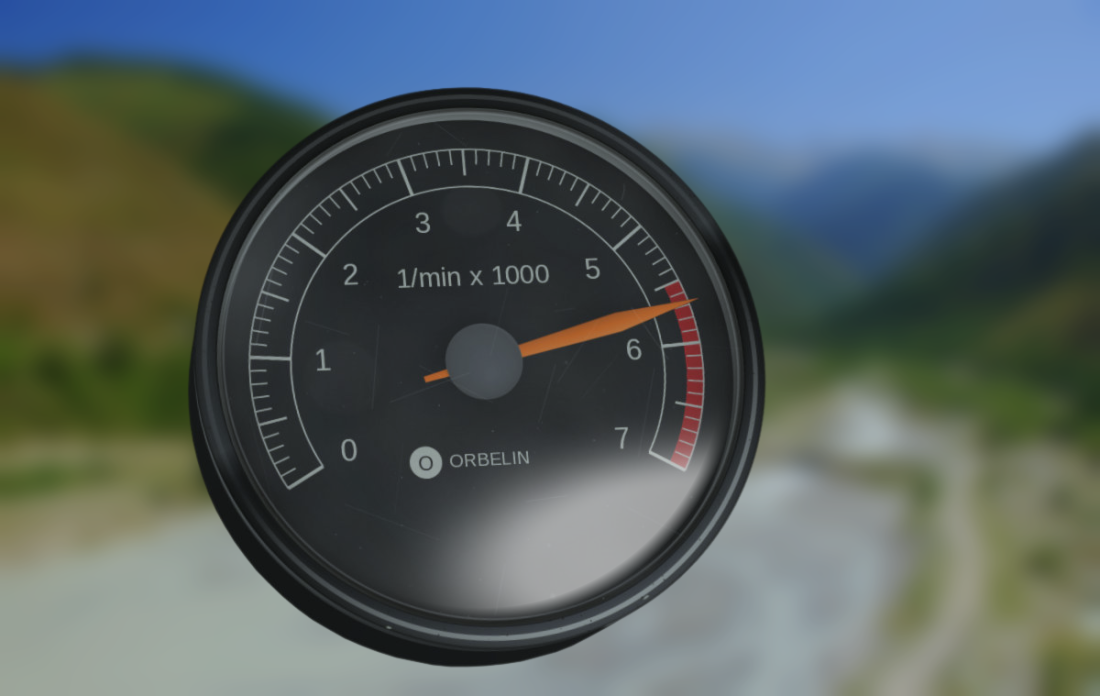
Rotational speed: rpm 5700
